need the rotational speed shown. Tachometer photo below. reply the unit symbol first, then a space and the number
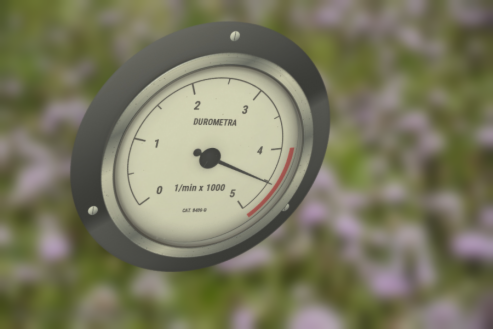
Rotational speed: rpm 4500
